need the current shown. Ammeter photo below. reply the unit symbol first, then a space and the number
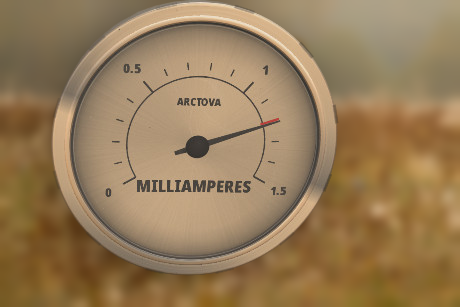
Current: mA 1.2
